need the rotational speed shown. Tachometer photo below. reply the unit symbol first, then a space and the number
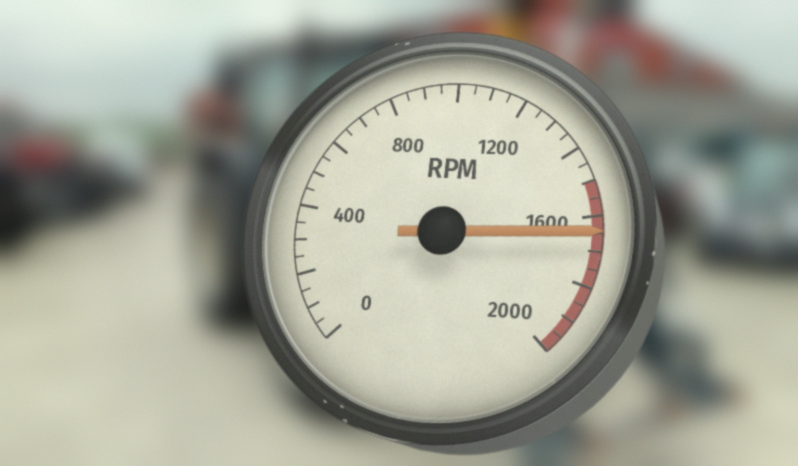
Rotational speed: rpm 1650
